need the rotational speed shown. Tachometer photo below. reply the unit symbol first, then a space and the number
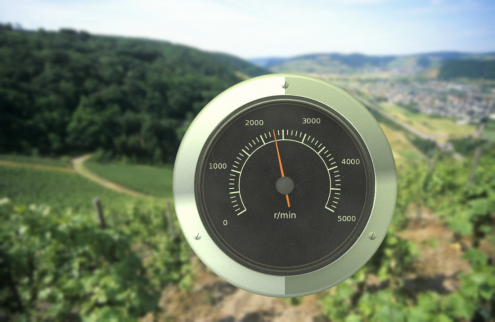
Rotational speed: rpm 2300
